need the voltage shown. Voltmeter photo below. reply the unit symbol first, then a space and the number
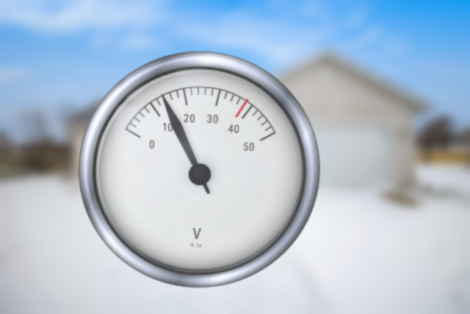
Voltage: V 14
